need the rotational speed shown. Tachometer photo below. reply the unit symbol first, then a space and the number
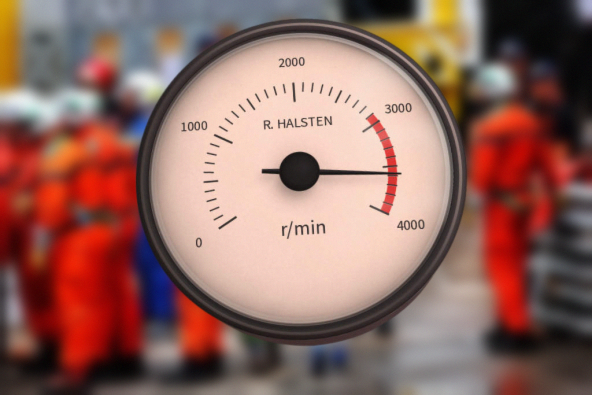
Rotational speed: rpm 3600
